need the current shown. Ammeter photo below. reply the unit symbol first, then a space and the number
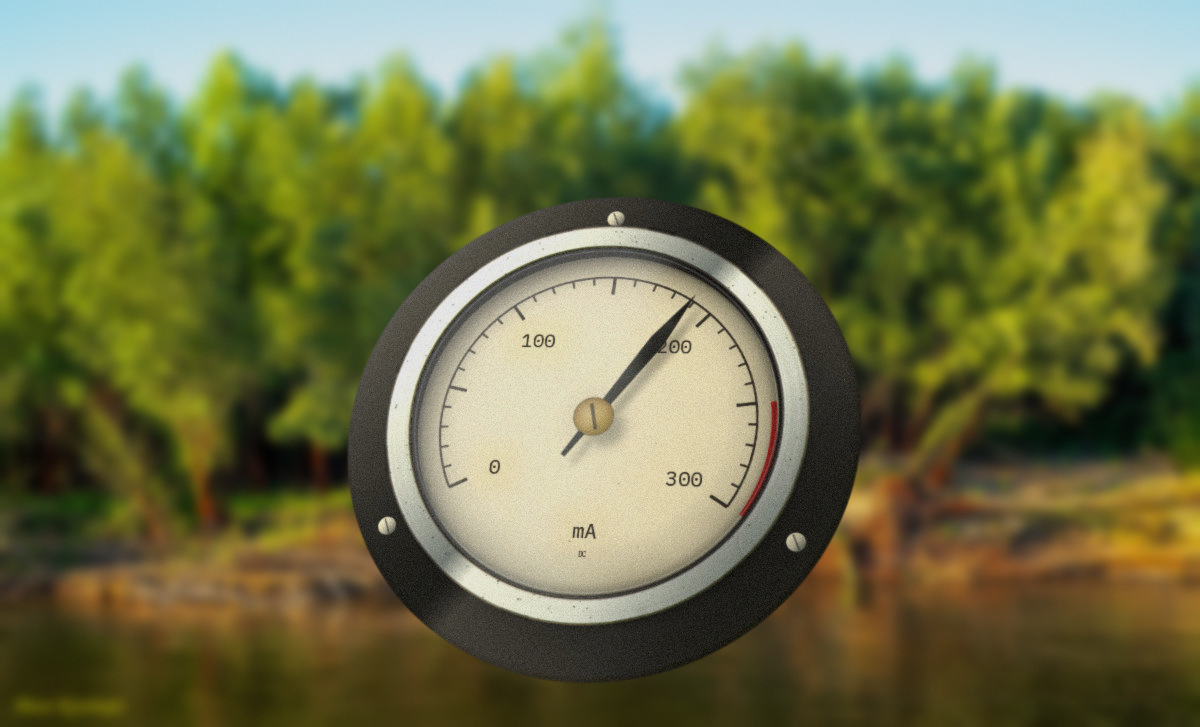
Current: mA 190
